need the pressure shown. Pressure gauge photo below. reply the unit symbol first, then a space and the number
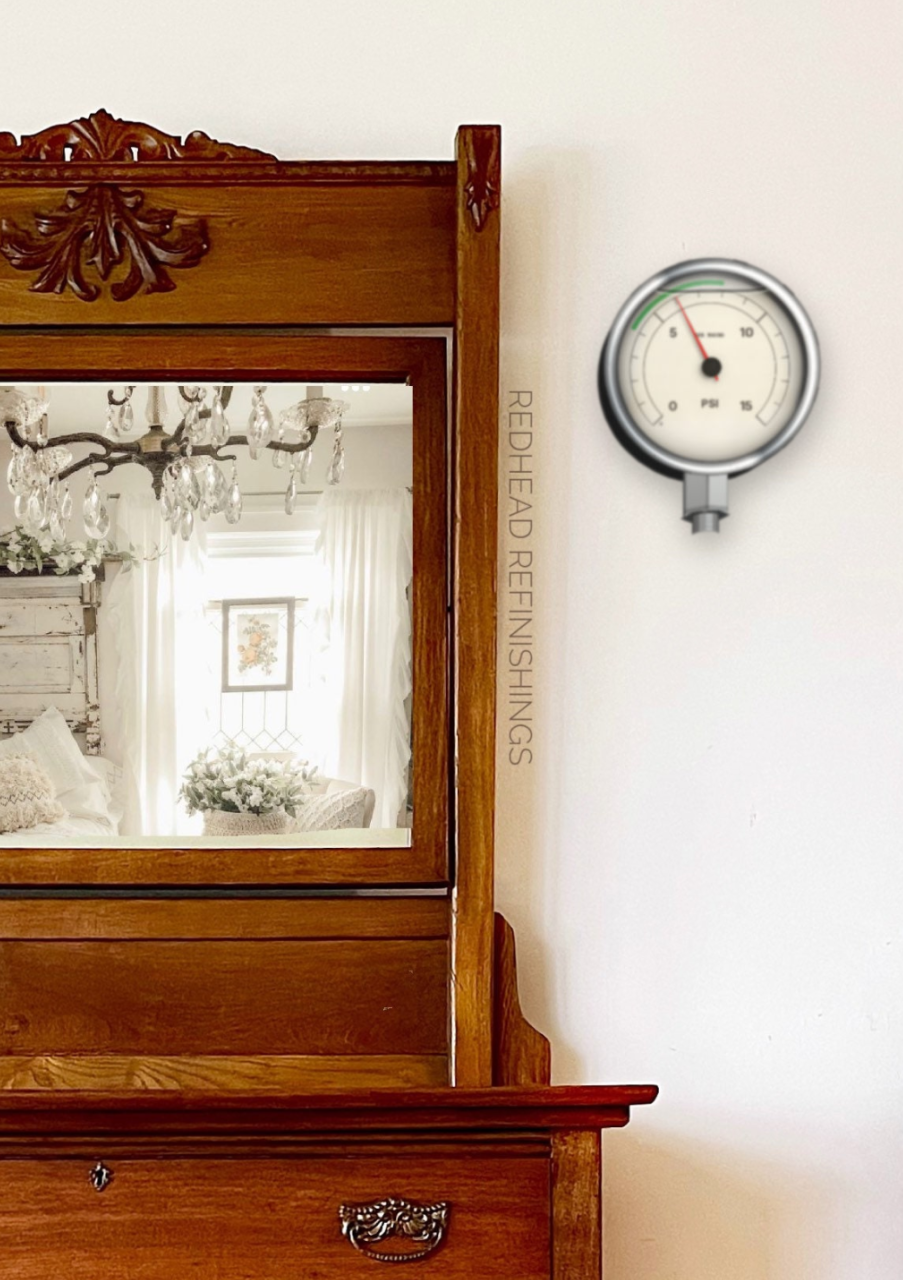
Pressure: psi 6
